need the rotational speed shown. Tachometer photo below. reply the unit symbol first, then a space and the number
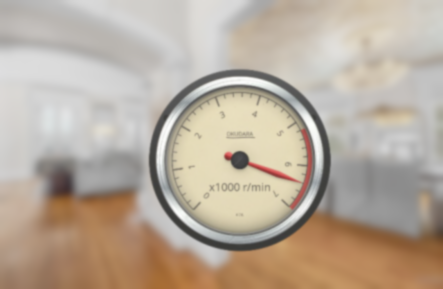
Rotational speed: rpm 6400
